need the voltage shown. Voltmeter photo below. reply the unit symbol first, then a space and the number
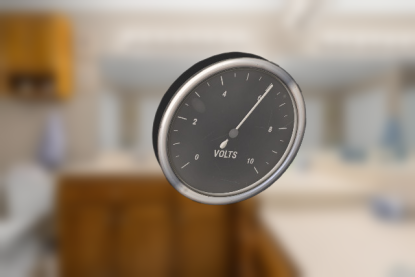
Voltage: V 6
